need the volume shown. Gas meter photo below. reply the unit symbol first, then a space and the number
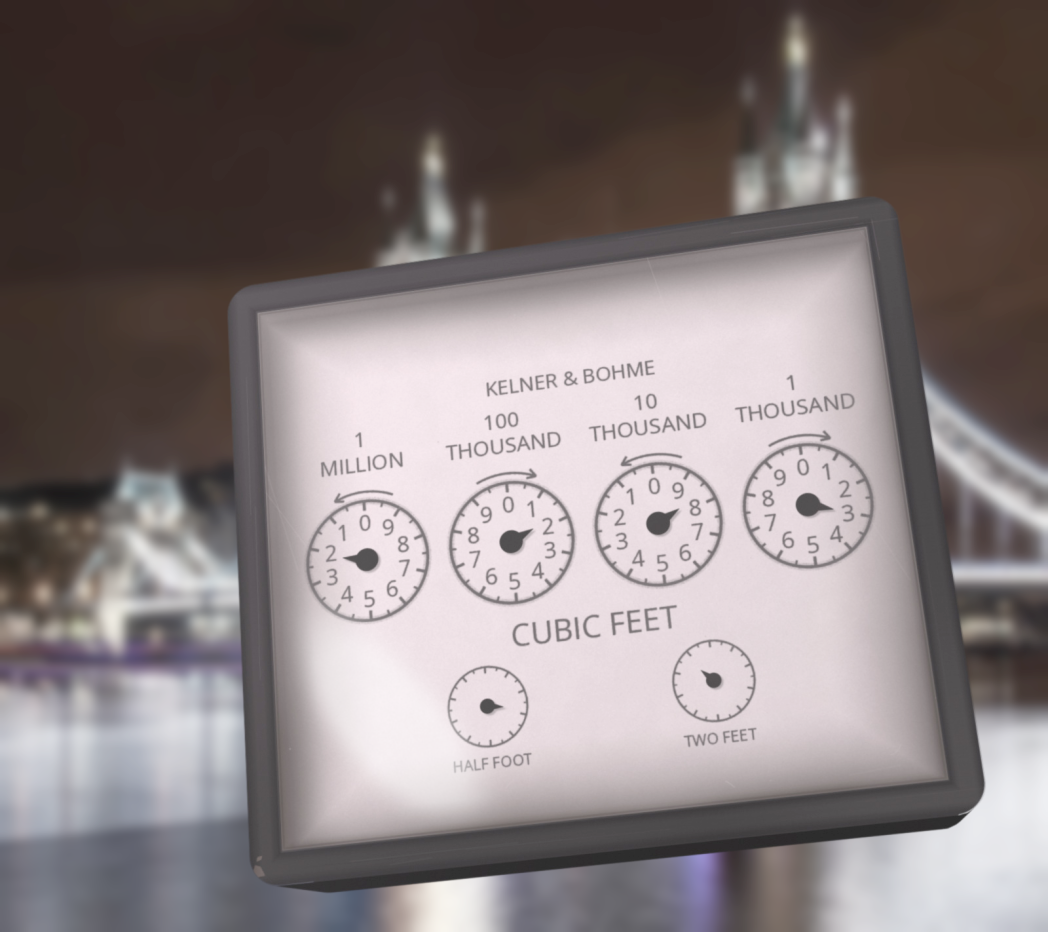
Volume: ft³ 218300
